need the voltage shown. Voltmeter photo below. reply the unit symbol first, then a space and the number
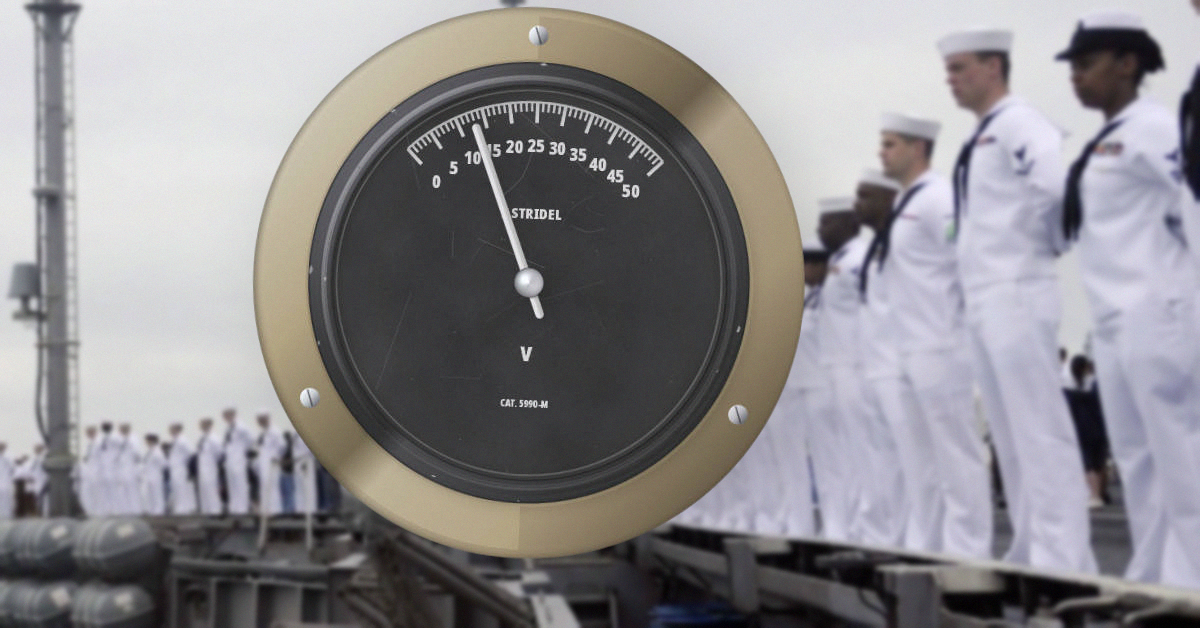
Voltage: V 13
